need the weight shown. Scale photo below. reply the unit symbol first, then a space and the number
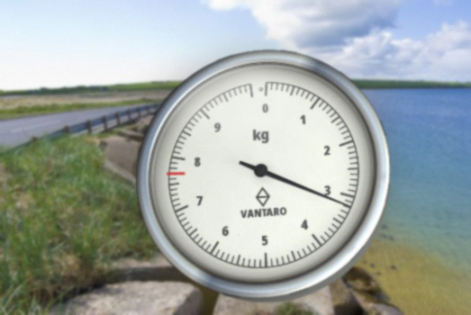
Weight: kg 3.2
